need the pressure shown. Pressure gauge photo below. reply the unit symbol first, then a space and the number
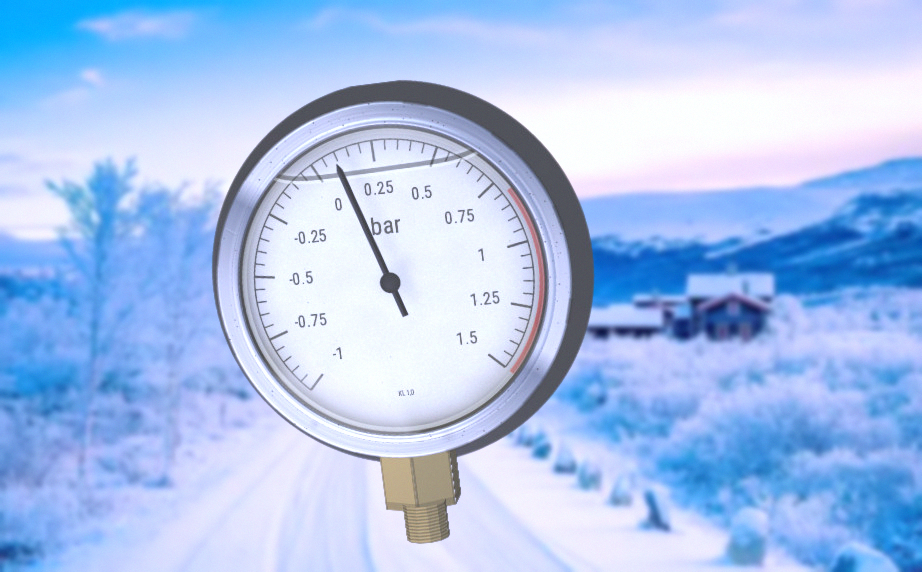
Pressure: bar 0.1
